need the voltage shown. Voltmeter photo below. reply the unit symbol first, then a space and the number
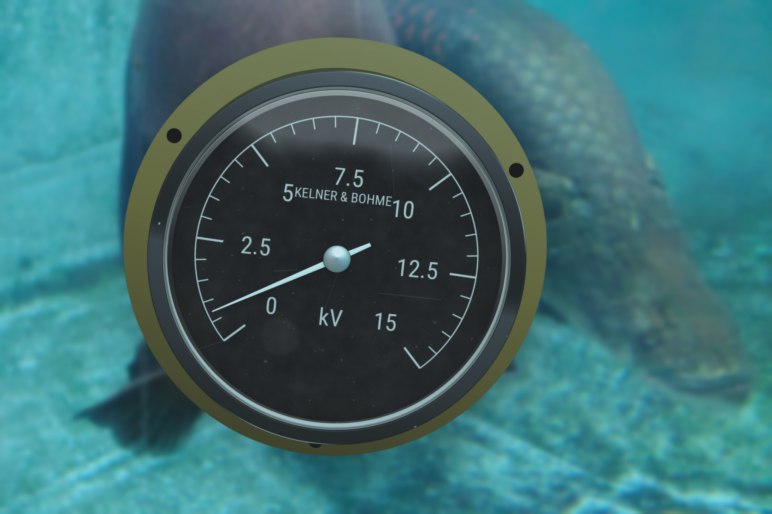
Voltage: kV 0.75
